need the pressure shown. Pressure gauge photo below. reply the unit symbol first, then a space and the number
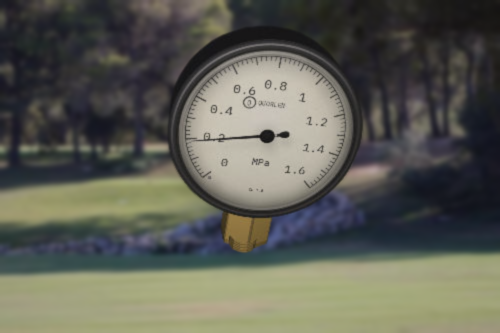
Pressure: MPa 0.2
